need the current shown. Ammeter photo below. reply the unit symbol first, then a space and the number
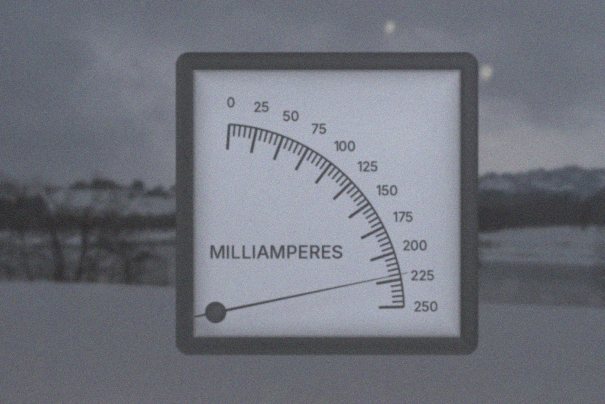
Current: mA 220
